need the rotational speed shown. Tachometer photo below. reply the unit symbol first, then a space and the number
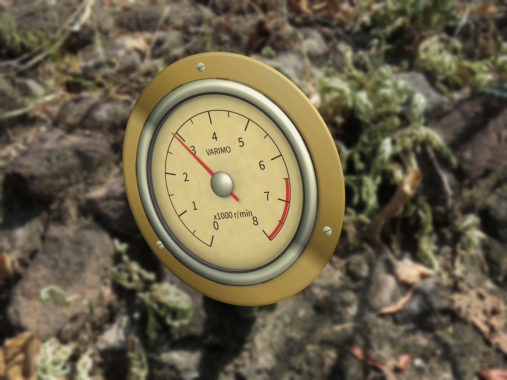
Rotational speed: rpm 3000
